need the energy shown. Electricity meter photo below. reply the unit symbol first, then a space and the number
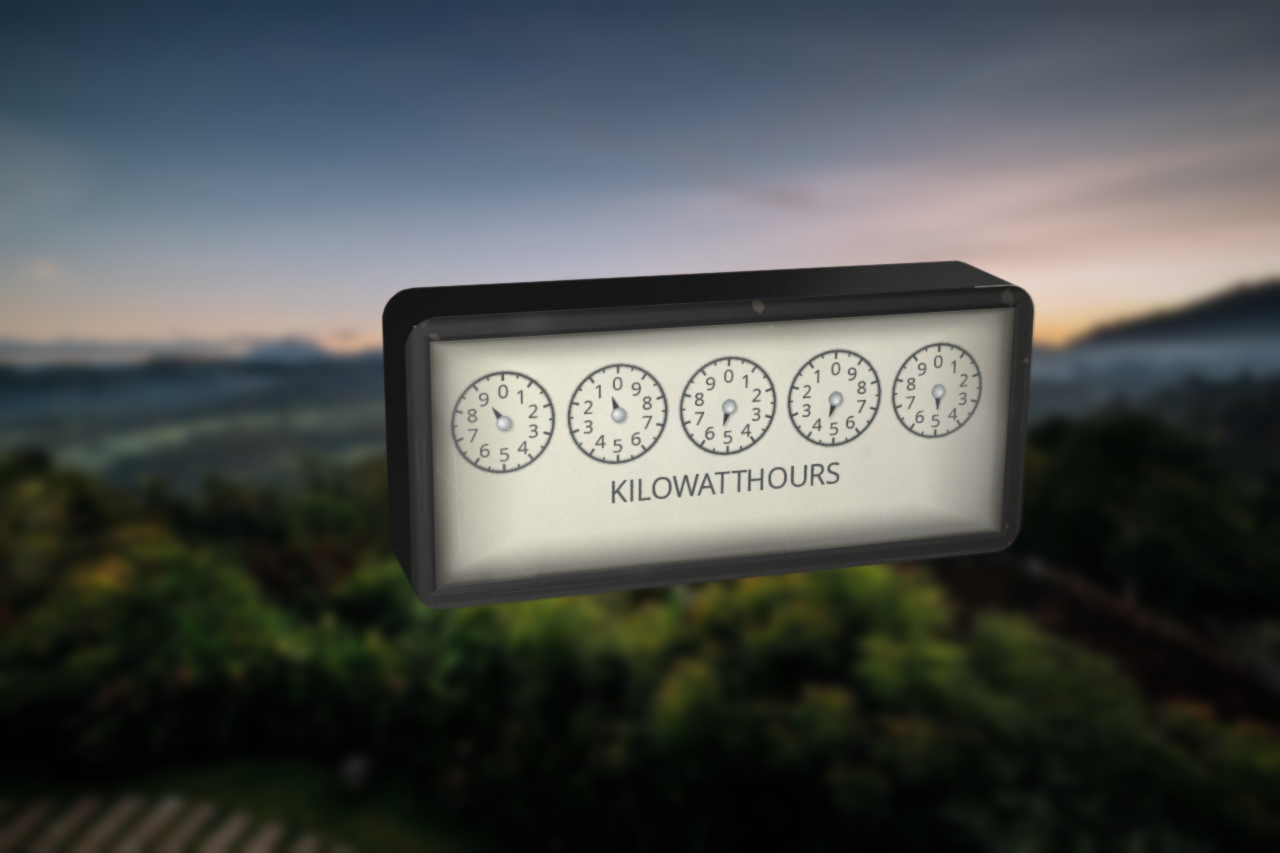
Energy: kWh 90545
